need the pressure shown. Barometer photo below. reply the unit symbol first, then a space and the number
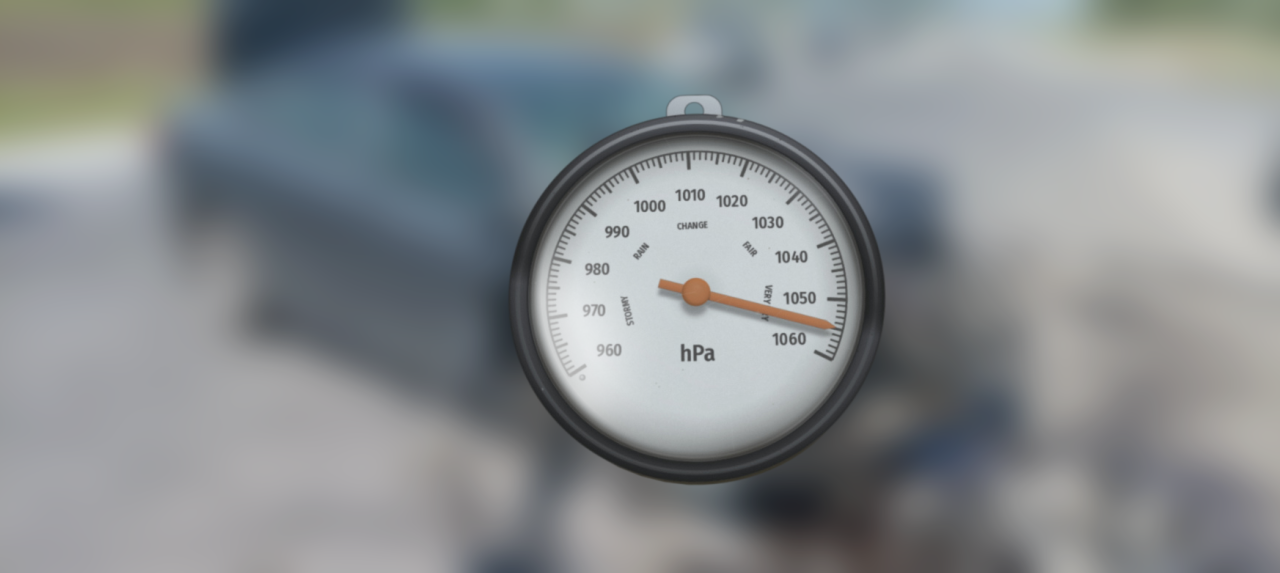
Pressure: hPa 1055
